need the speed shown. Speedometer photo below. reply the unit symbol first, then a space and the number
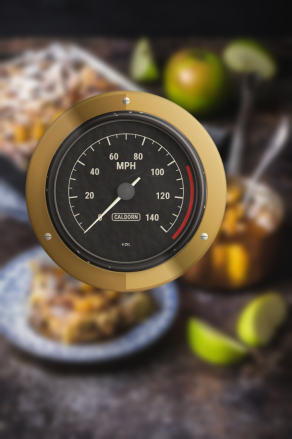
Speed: mph 0
